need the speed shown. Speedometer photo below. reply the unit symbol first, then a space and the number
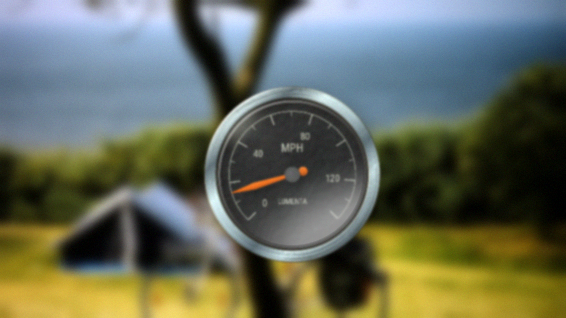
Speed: mph 15
